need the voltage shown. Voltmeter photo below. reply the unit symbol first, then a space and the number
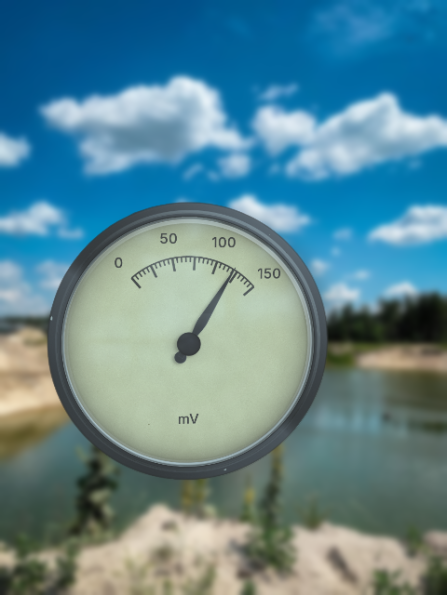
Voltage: mV 120
